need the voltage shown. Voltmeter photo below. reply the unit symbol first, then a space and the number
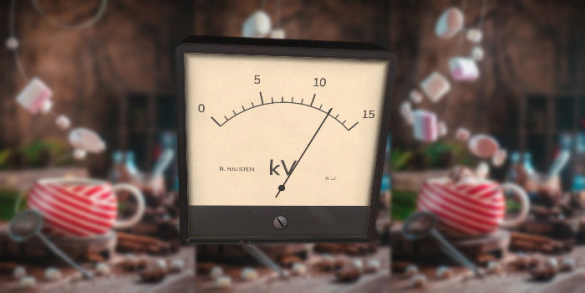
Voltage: kV 12
